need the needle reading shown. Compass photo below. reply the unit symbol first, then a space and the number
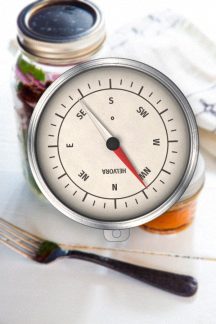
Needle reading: ° 325
